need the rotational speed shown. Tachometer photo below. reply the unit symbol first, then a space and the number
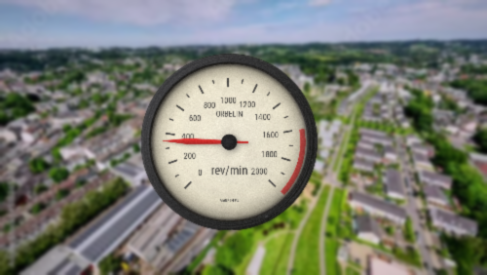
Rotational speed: rpm 350
